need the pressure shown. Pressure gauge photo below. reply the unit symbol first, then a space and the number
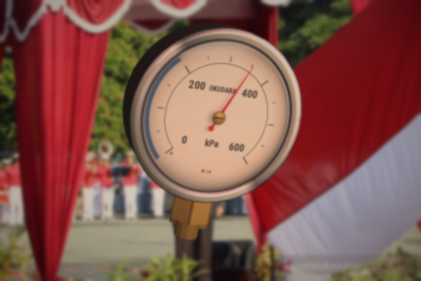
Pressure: kPa 350
